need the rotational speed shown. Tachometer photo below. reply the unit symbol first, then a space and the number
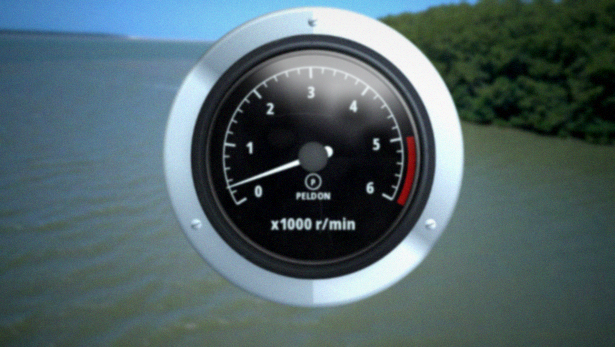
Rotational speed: rpm 300
